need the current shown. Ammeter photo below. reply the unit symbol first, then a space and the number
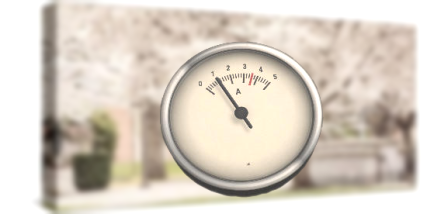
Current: A 1
